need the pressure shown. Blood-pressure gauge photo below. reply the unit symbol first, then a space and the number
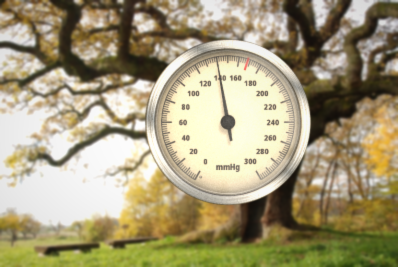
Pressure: mmHg 140
